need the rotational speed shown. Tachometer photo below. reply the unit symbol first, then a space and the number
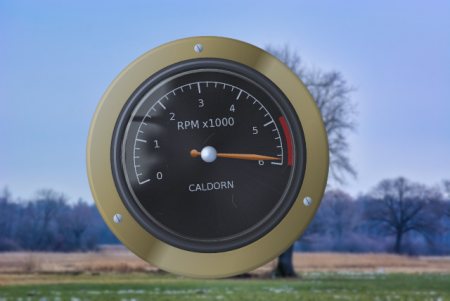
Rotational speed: rpm 5900
